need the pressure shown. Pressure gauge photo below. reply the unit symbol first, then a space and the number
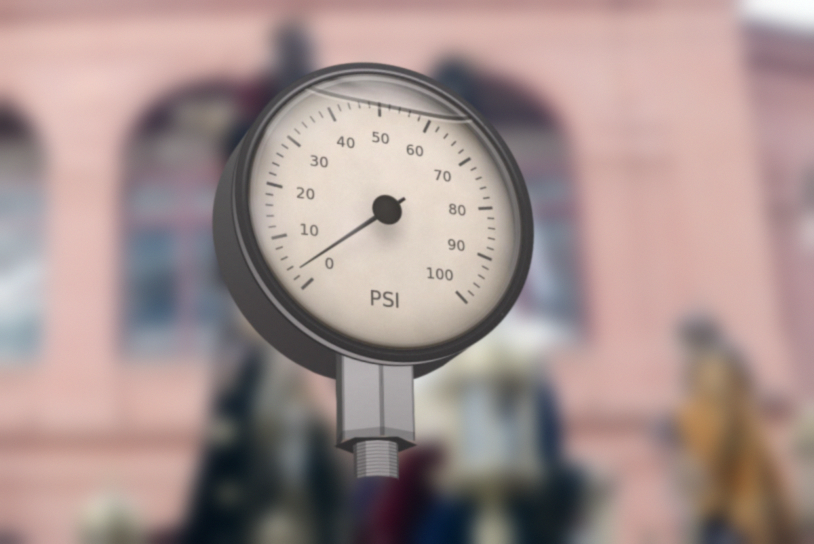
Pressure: psi 3
